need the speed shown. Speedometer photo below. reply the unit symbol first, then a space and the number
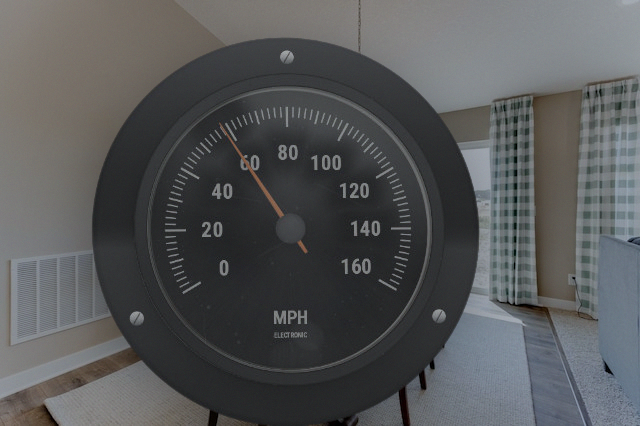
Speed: mph 58
